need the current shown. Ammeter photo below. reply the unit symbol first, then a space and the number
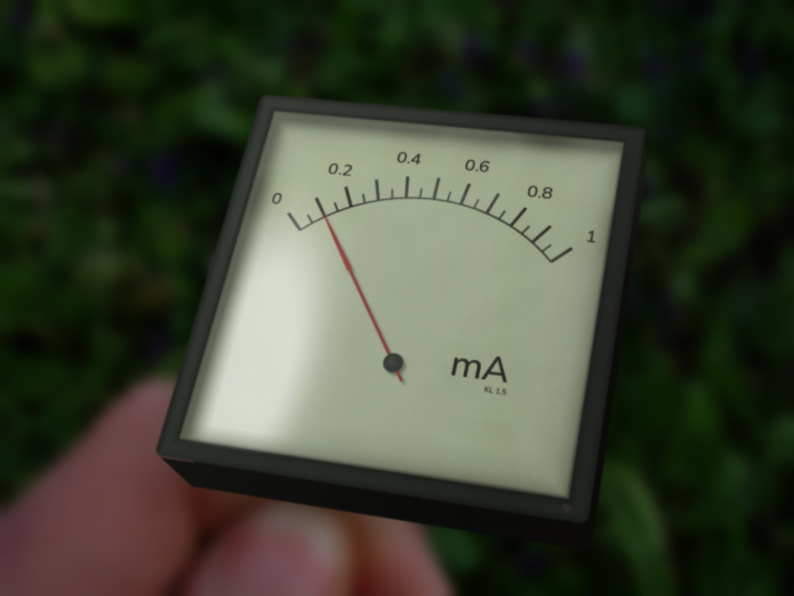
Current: mA 0.1
